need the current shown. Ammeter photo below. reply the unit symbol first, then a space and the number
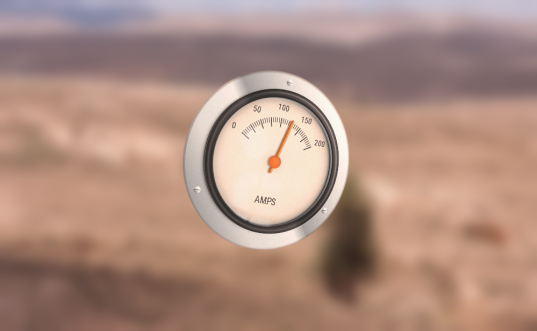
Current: A 125
